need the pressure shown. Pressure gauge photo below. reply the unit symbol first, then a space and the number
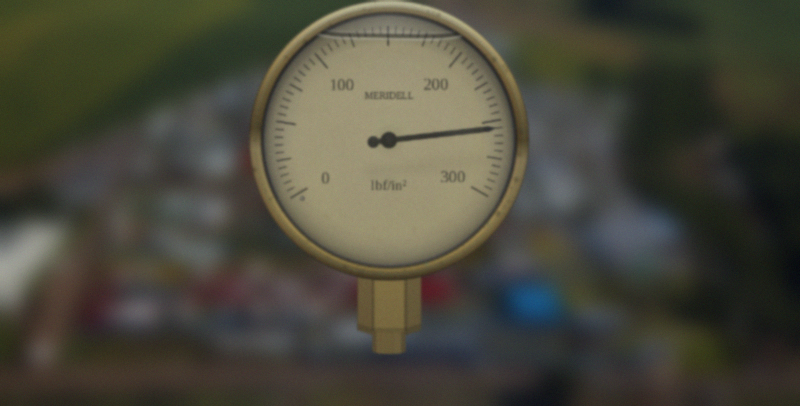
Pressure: psi 255
